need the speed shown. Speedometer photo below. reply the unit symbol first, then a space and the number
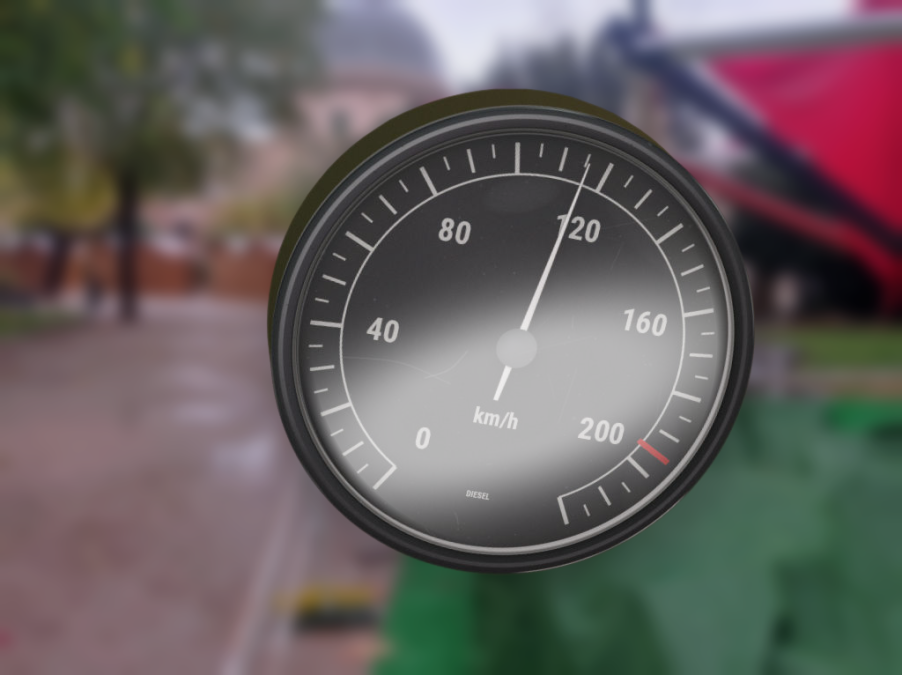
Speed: km/h 115
